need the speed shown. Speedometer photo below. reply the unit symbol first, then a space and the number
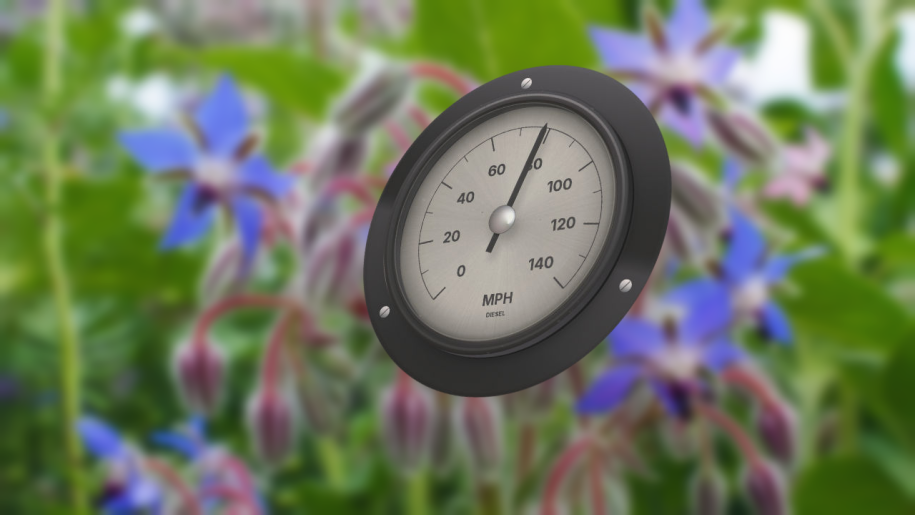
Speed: mph 80
